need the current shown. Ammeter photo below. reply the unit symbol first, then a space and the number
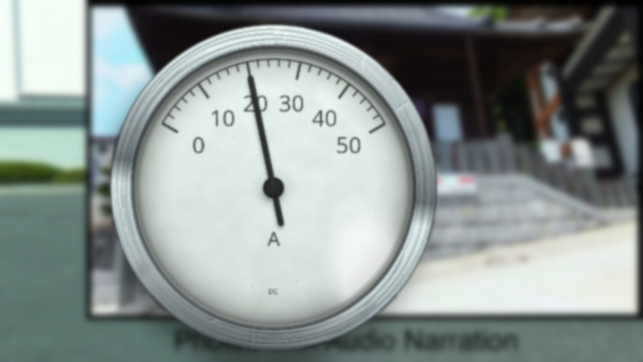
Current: A 20
